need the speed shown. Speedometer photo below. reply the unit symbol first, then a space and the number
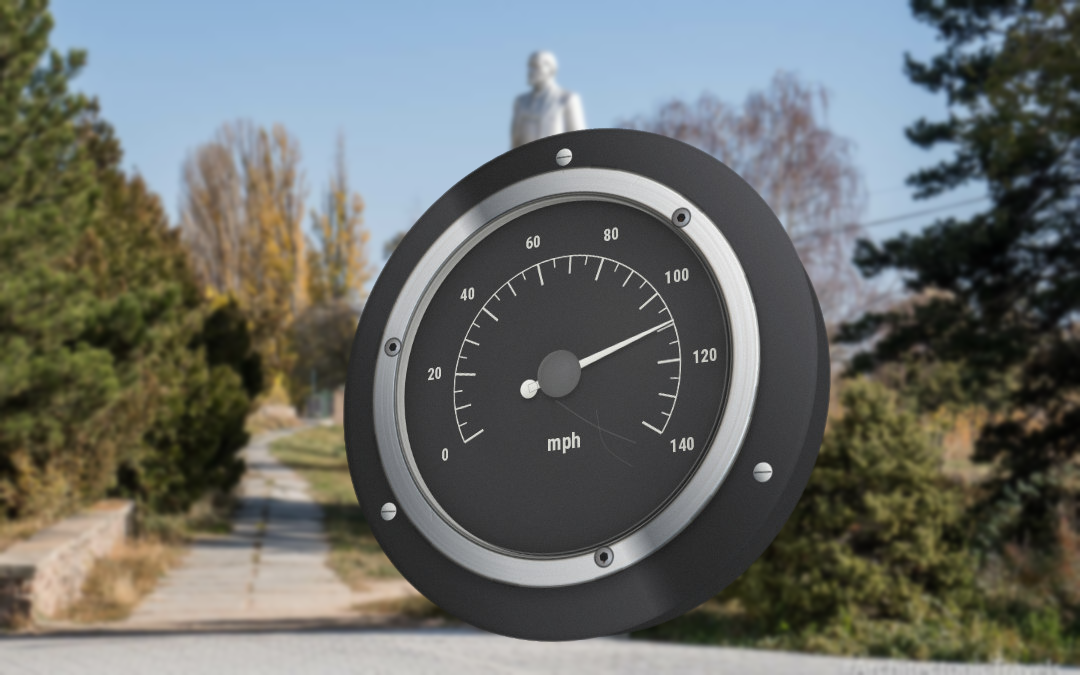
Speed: mph 110
